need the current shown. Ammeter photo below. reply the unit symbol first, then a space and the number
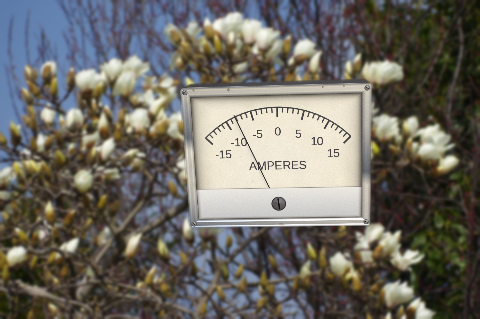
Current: A -8
